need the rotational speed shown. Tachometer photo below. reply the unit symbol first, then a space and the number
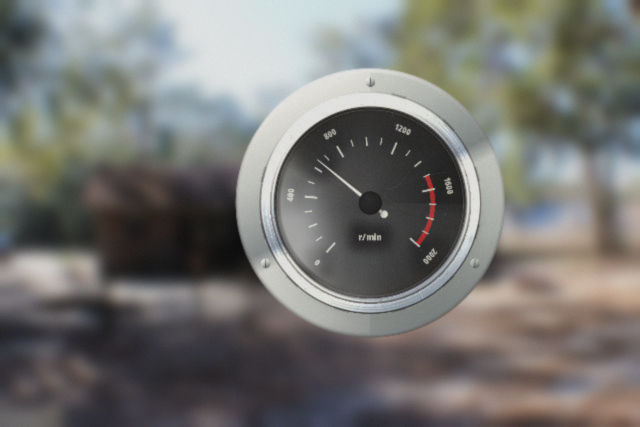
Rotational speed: rpm 650
